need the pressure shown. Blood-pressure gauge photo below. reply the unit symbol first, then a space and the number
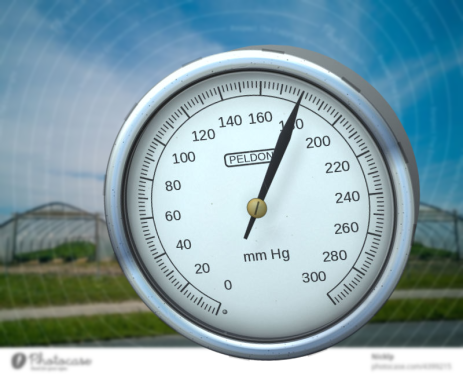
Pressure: mmHg 180
